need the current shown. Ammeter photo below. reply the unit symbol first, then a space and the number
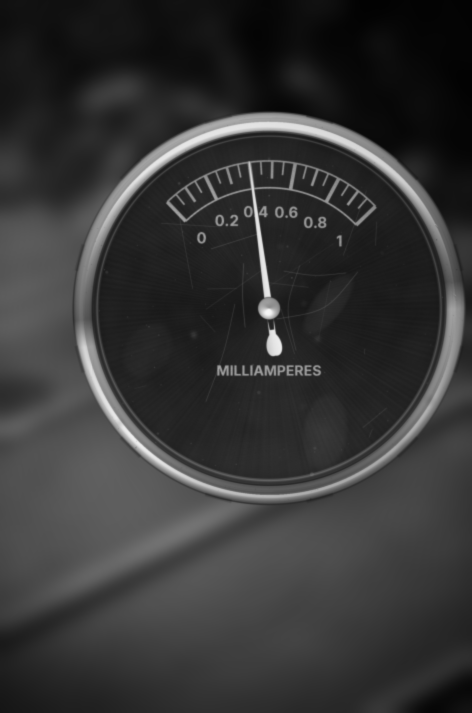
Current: mA 0.4
